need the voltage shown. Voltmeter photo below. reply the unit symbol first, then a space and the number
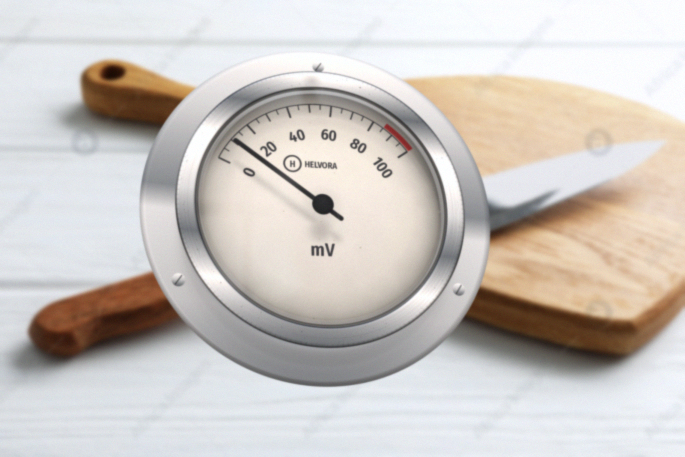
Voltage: mV 10
